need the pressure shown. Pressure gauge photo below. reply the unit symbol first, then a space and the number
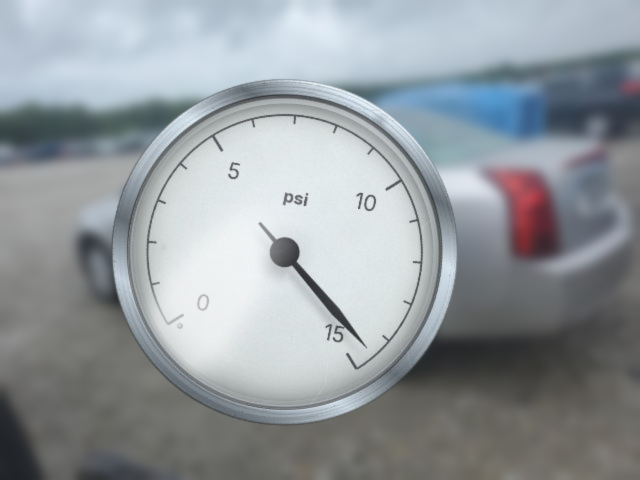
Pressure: psi 14.5
